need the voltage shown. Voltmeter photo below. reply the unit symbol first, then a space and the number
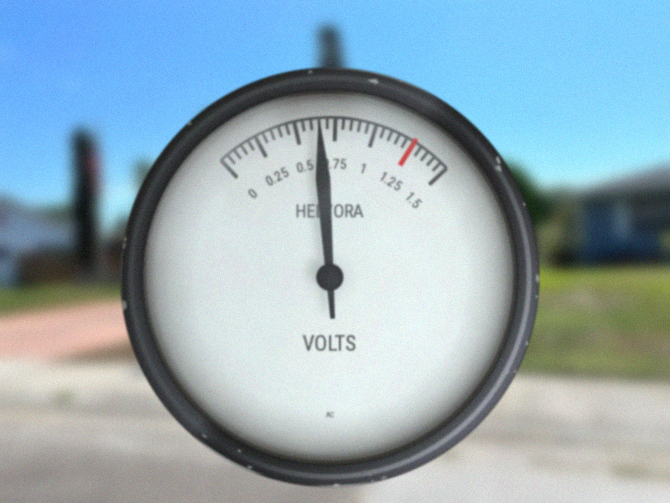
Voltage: V 0.65
